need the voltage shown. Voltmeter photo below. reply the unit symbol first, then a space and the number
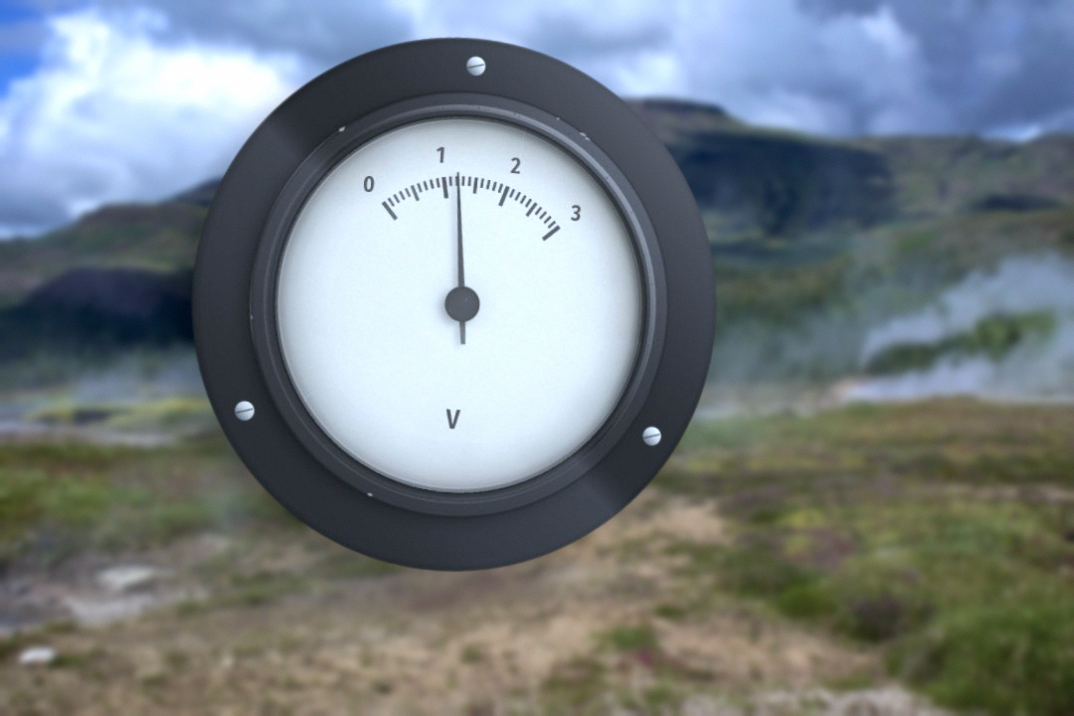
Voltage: V 1.2
